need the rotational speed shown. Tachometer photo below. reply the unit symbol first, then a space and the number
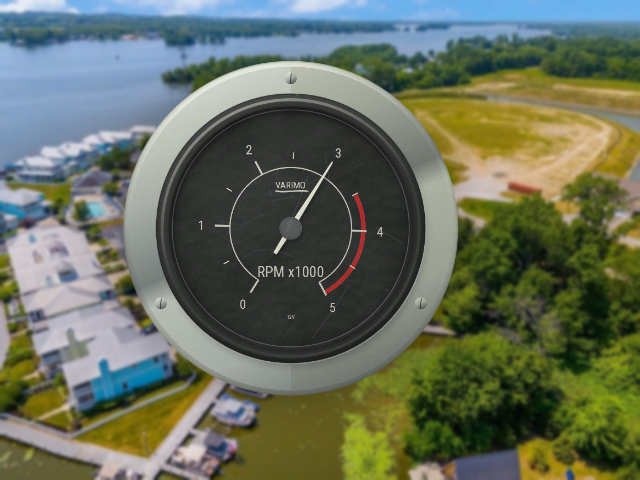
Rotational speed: rpm 3000
